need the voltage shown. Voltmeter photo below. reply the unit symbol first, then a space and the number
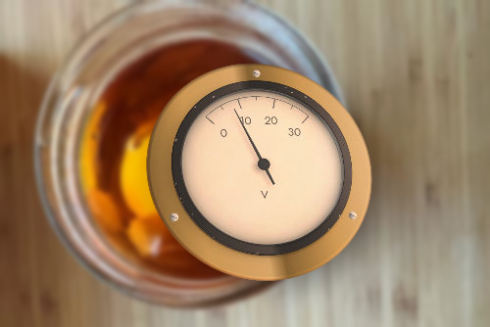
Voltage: V 7.5
